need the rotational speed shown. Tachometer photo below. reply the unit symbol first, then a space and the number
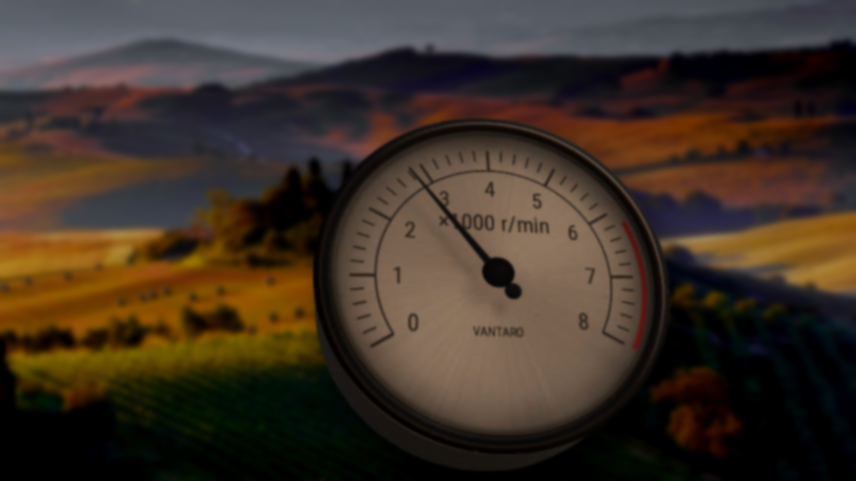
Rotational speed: rpm 2800
